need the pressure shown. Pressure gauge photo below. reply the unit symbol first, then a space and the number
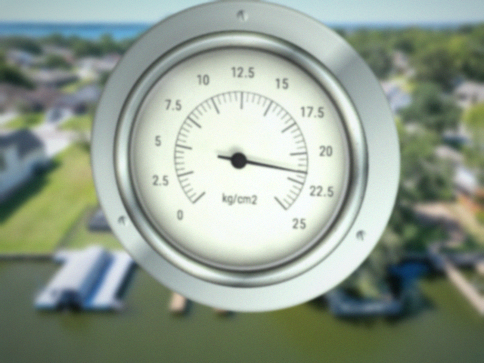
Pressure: kg/cm² 21.5
